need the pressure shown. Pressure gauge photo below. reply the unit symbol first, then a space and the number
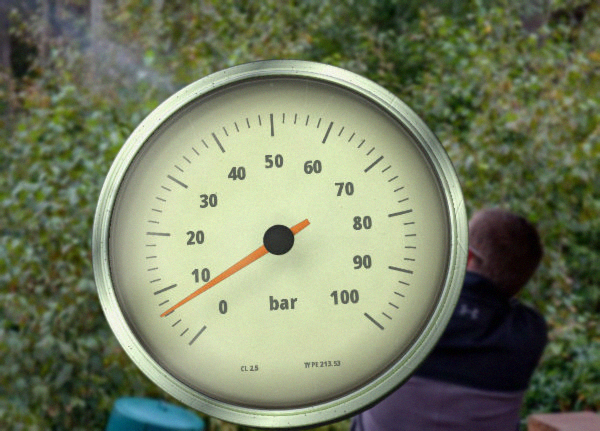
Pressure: bar 6
